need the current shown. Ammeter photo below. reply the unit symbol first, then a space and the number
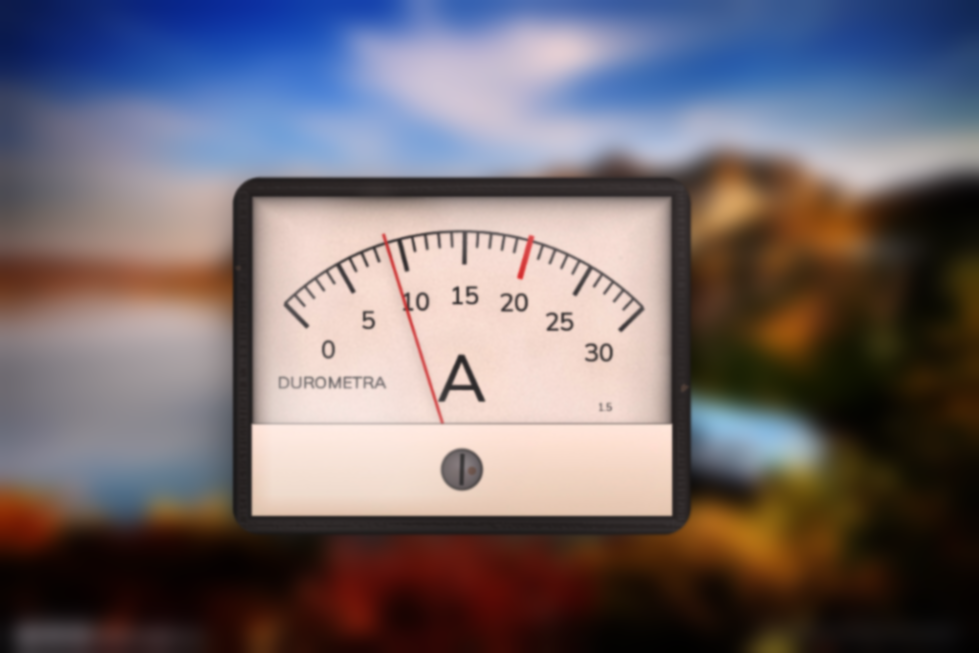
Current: A 9
